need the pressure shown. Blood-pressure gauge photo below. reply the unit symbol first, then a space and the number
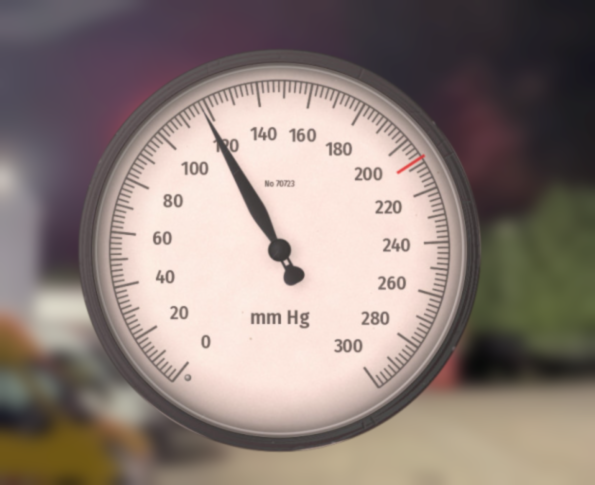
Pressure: mmHg 118
